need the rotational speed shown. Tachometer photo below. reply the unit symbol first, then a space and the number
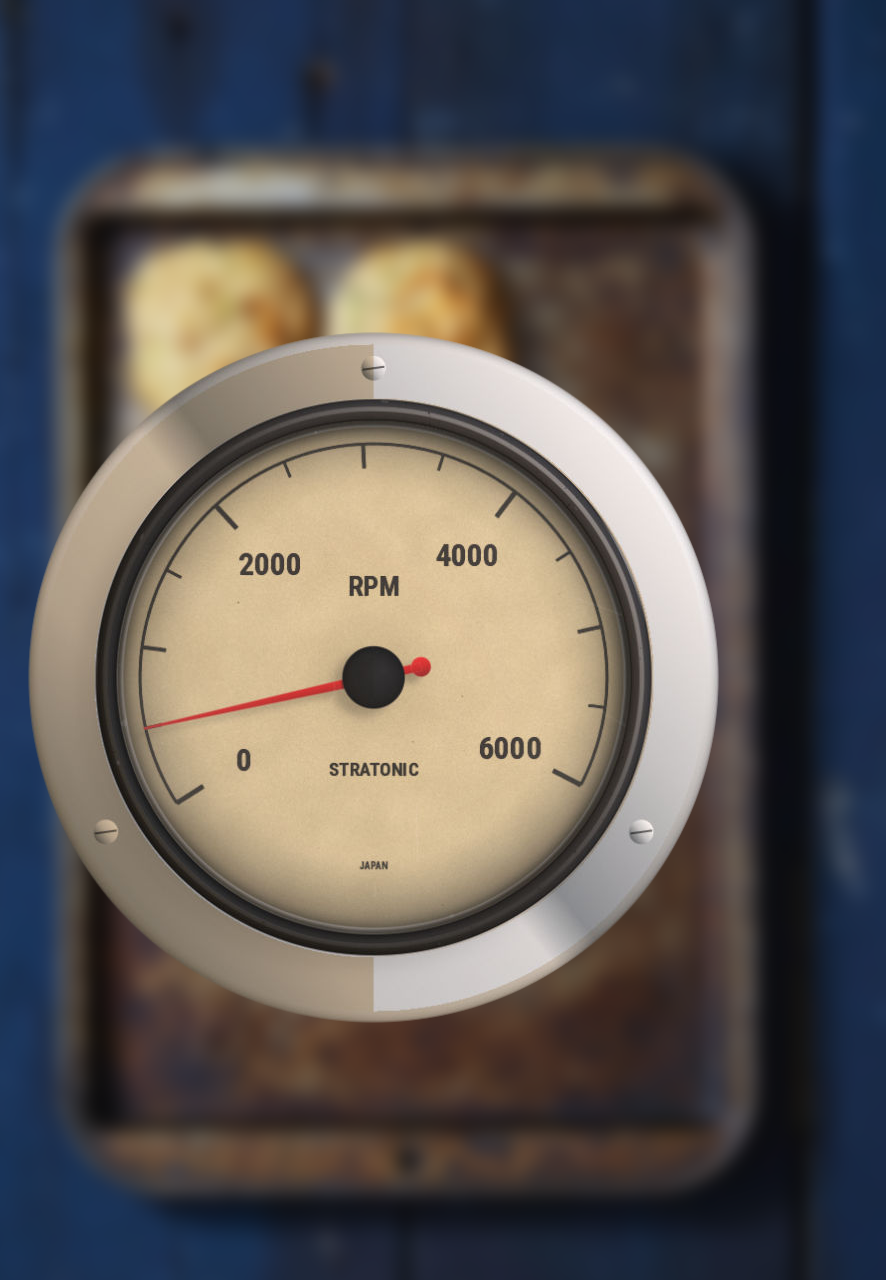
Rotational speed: rpm 500
